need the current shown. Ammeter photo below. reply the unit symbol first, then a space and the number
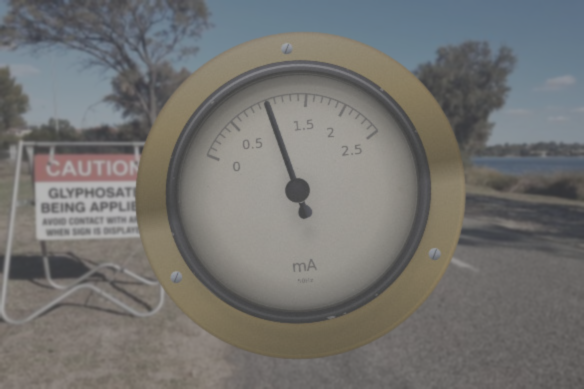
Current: mA 1
